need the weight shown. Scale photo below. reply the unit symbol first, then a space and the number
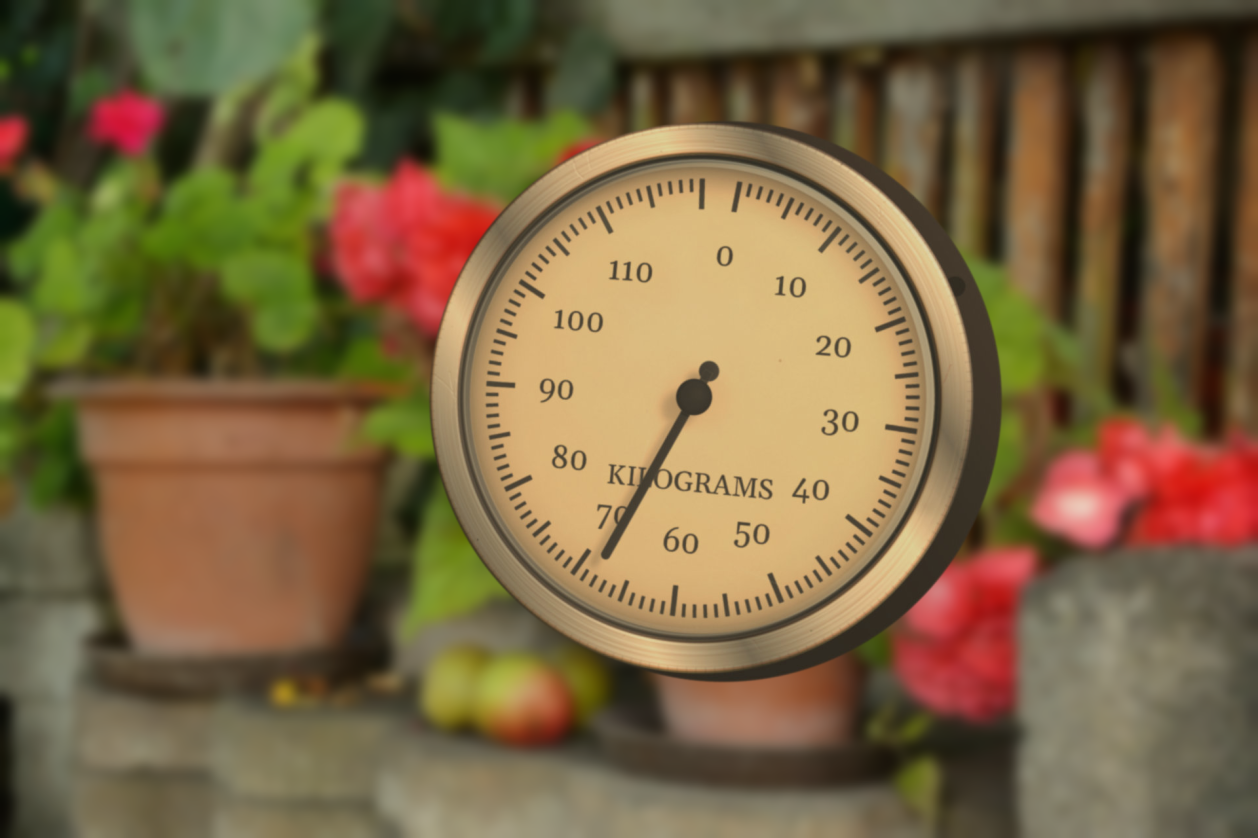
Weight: kg 68
